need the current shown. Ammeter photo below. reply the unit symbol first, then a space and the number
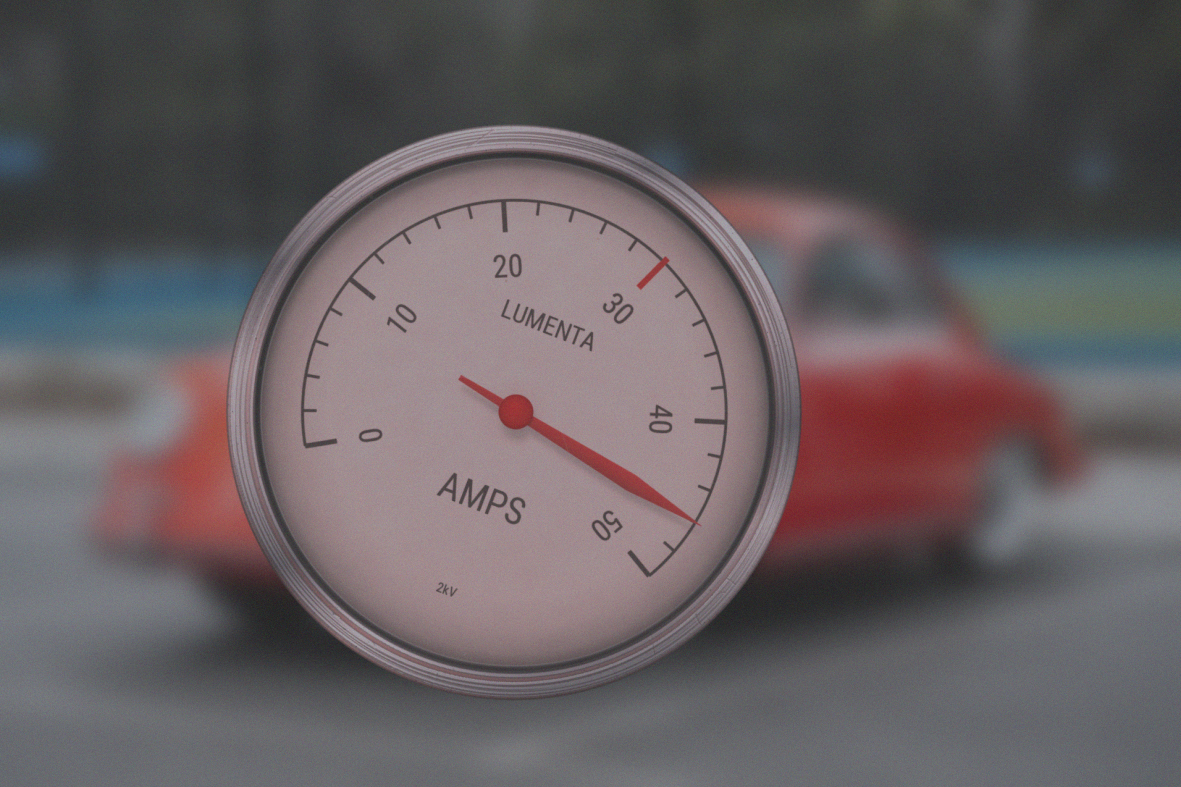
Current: A 46
